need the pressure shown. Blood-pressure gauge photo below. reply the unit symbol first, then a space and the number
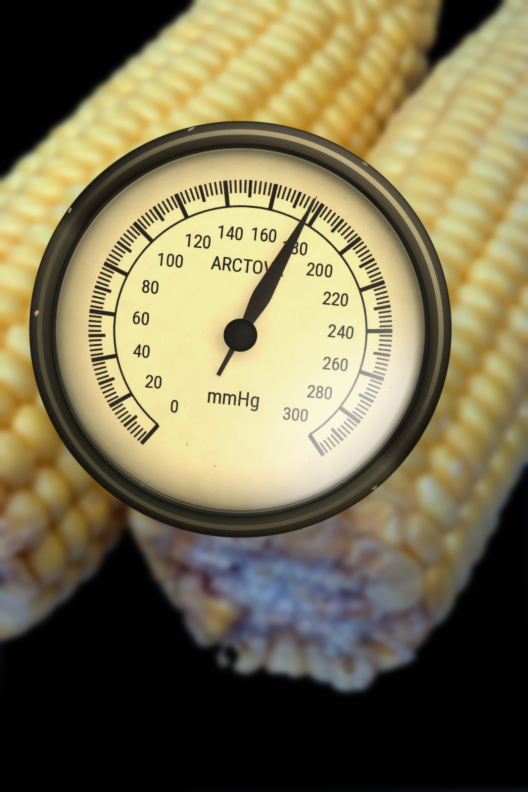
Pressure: mmHg 176
